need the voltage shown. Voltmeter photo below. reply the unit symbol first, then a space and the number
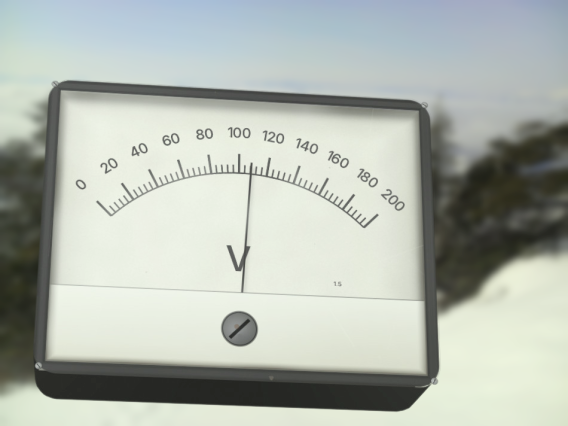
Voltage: V 108
